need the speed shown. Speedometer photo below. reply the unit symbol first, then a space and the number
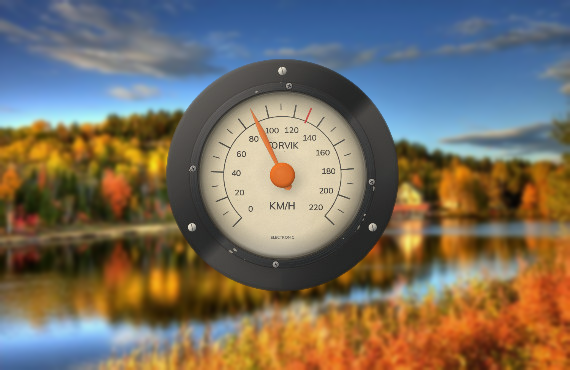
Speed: km/h 90
